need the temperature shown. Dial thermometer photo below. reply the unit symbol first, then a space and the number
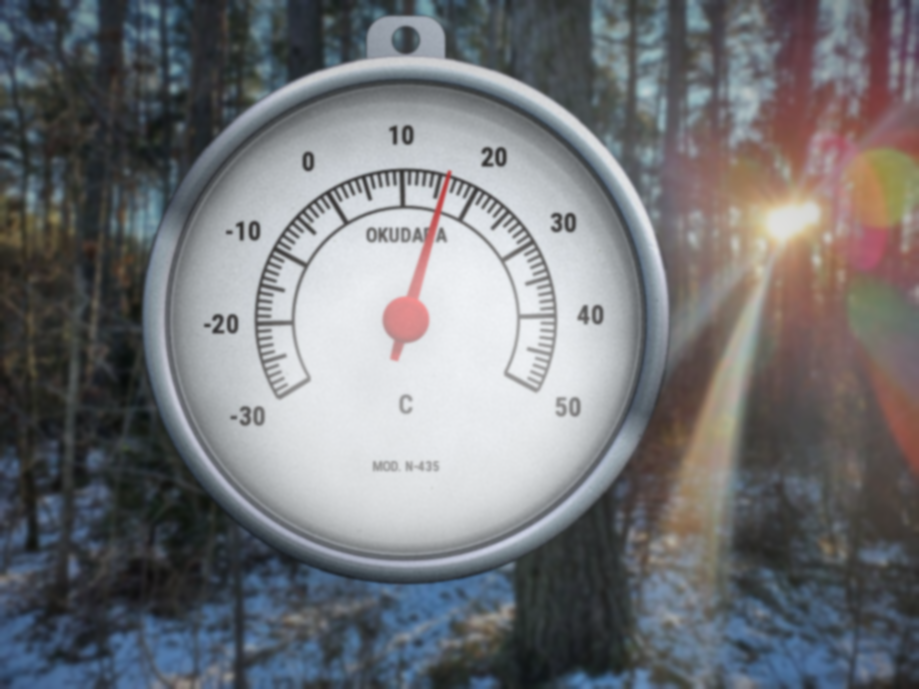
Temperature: °C 16
